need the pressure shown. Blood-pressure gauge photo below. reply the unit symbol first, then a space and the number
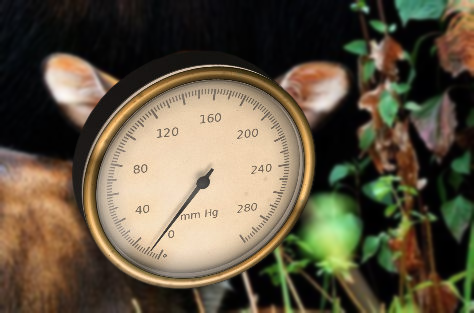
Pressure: mmHg 10
